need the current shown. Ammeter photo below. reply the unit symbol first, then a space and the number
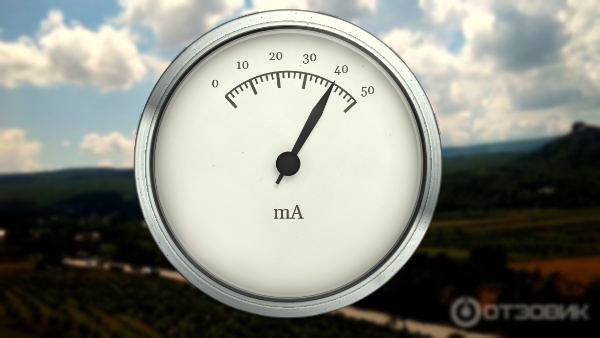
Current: mA 40
